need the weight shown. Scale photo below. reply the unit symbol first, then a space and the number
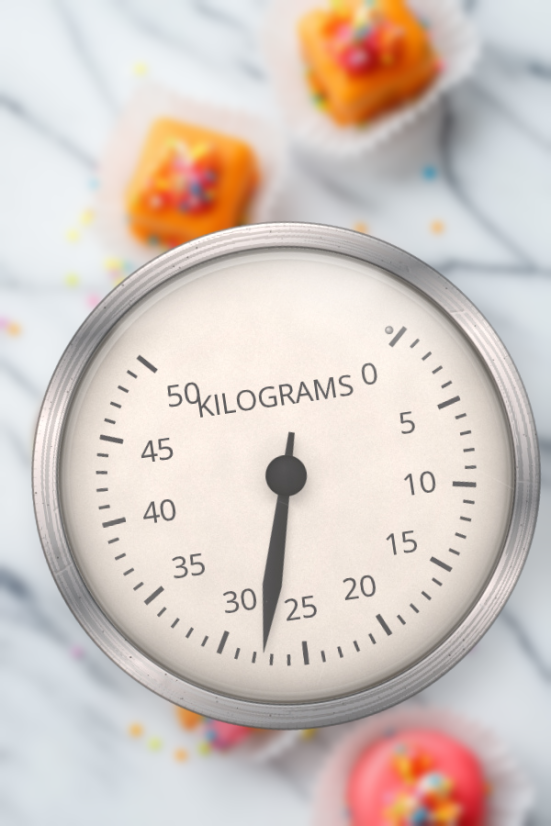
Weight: kg 27.5
